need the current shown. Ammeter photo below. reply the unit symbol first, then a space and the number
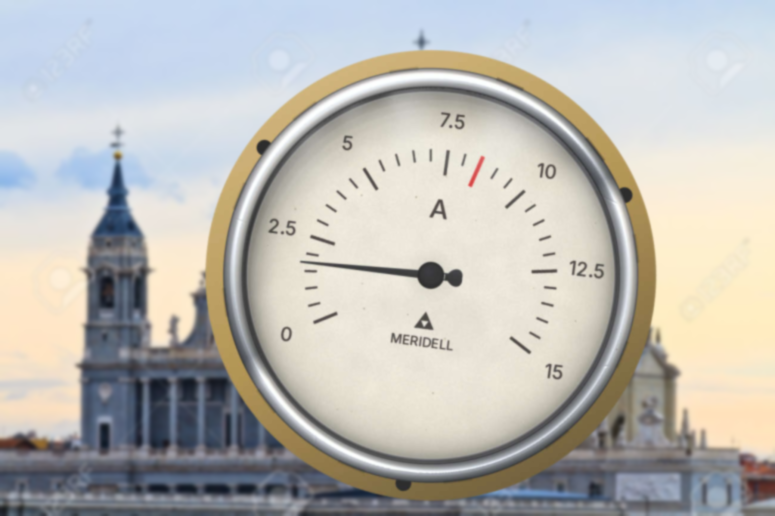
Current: A 1.75
